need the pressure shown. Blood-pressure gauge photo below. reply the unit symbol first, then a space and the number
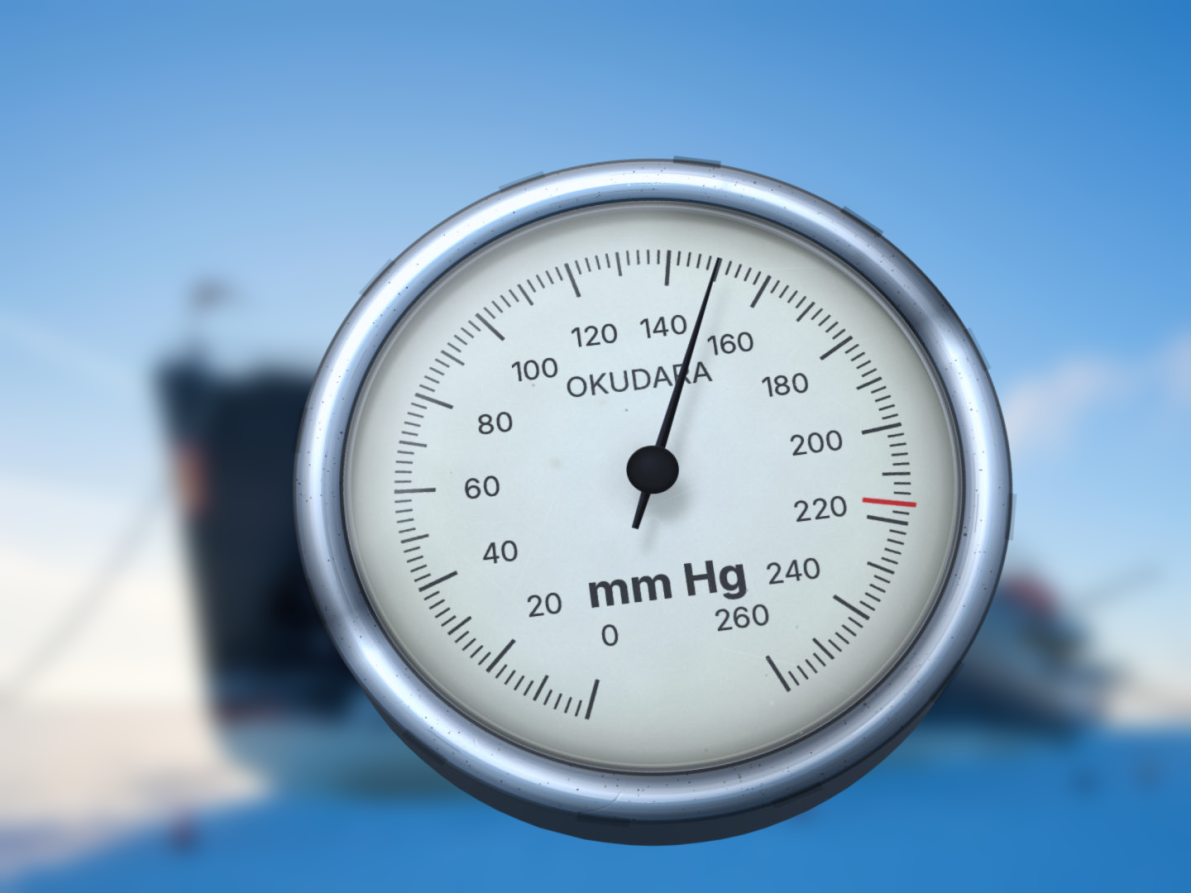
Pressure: mmHg 150
